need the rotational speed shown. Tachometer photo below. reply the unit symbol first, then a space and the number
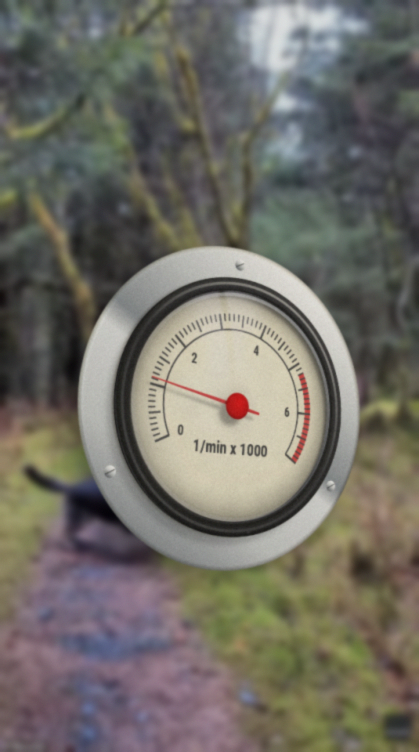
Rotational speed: rpm 1100
